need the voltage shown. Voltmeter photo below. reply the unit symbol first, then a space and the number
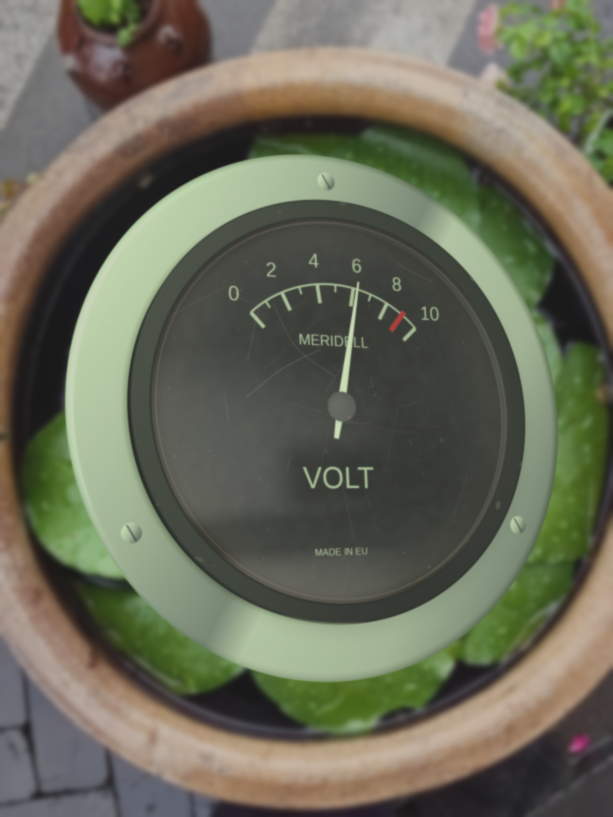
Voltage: V 6
